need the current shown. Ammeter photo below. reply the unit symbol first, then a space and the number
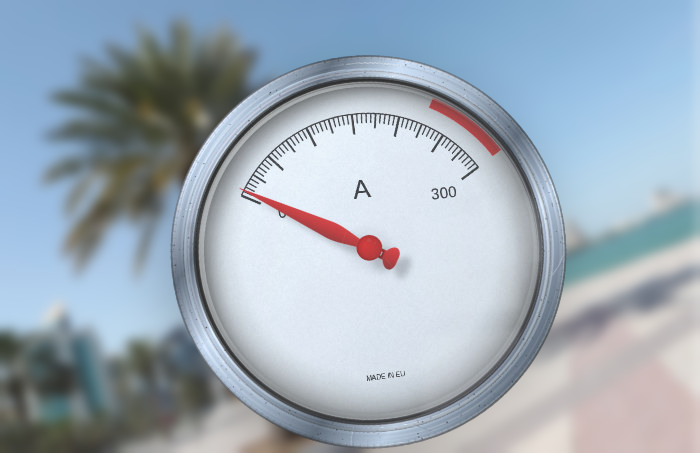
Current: A 5
